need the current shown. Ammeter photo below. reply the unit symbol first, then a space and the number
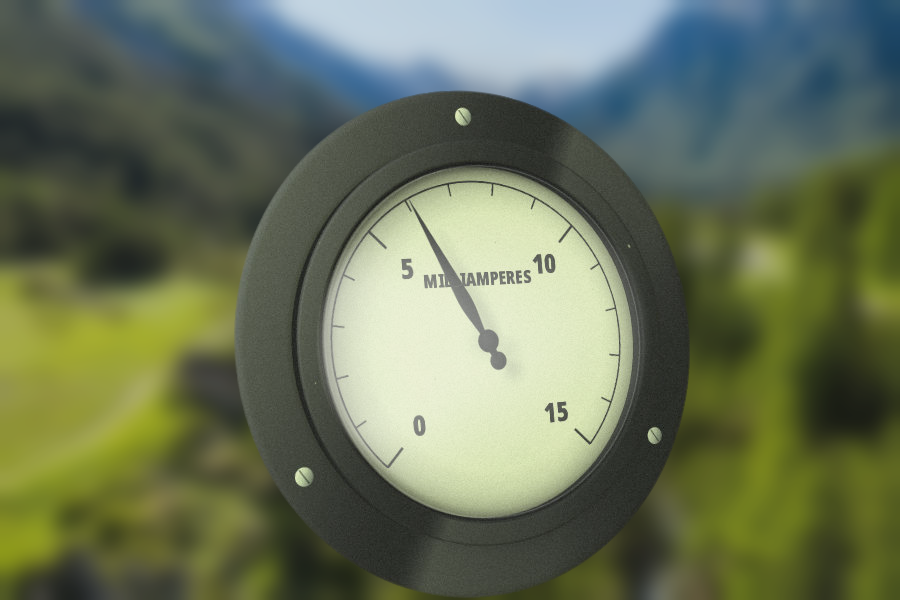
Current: mA 6
